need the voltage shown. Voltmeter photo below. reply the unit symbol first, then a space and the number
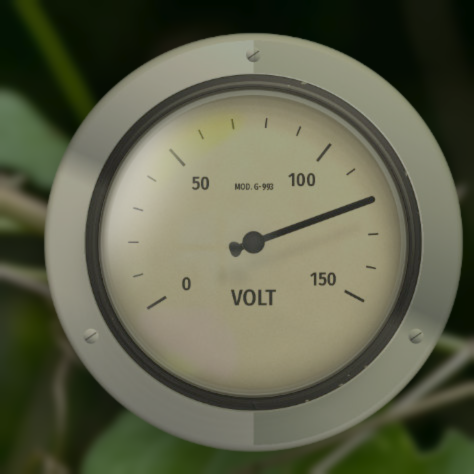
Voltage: V 120
